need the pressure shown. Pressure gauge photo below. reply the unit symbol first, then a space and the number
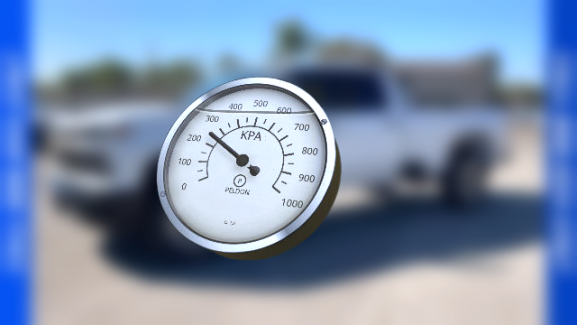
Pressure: kPa 250
